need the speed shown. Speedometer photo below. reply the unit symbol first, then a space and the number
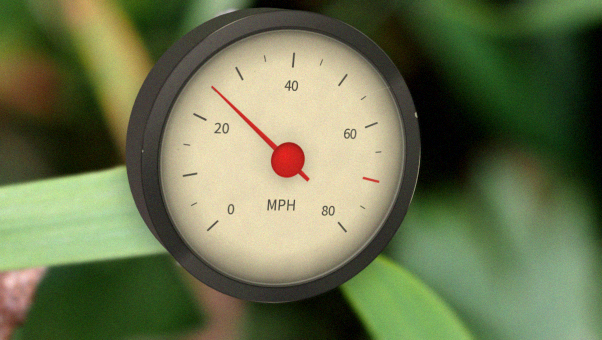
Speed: mph 25
